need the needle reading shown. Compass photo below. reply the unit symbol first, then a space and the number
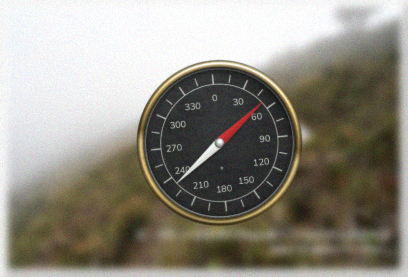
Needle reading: ° 52.5
